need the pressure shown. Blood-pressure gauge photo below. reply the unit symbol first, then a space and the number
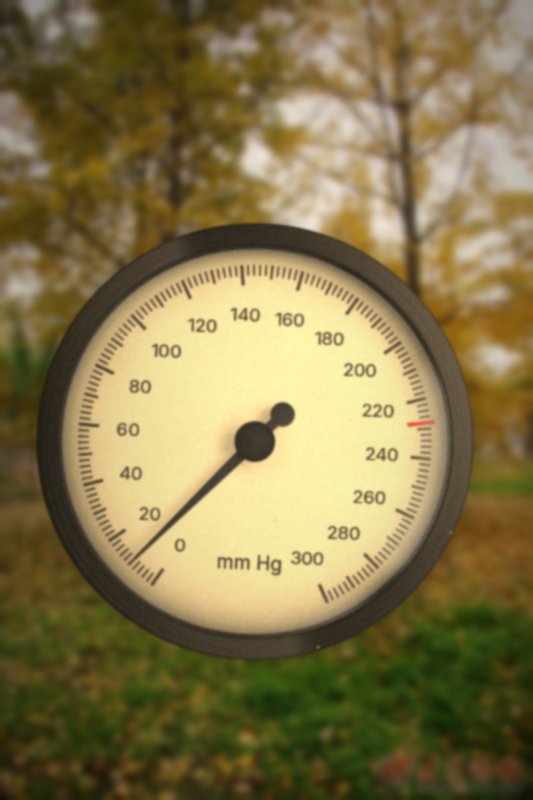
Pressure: mmHg 10
